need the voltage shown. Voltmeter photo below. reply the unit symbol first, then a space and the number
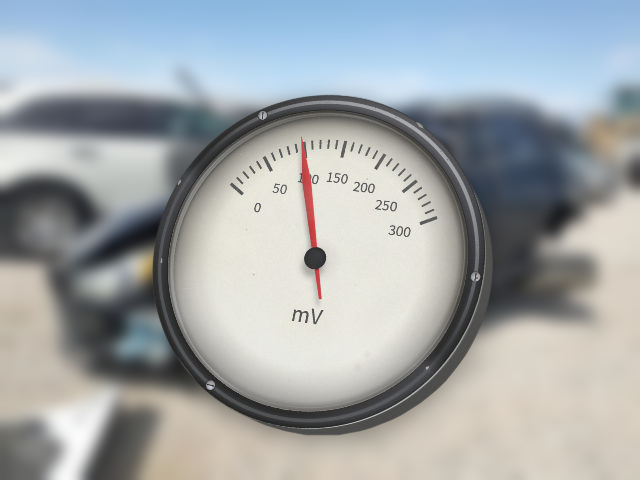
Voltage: mV 100
